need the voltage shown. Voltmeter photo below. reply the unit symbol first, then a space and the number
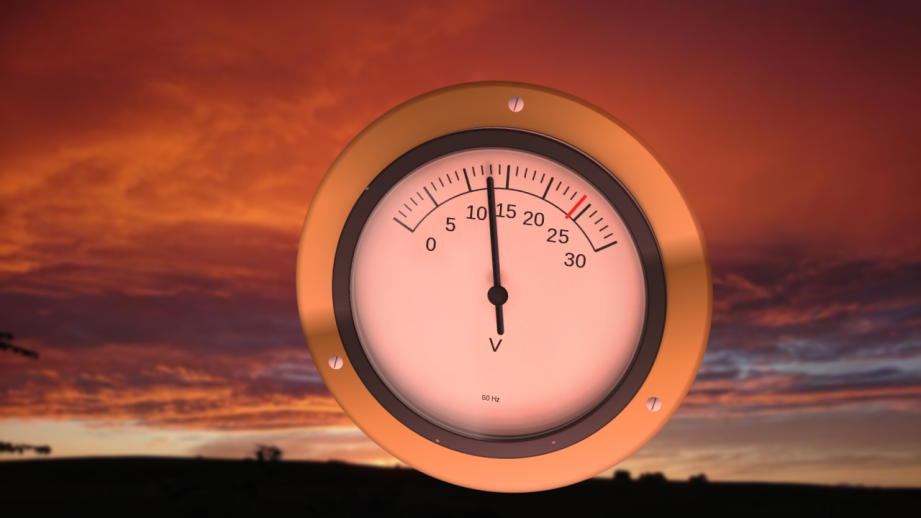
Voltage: V 13
